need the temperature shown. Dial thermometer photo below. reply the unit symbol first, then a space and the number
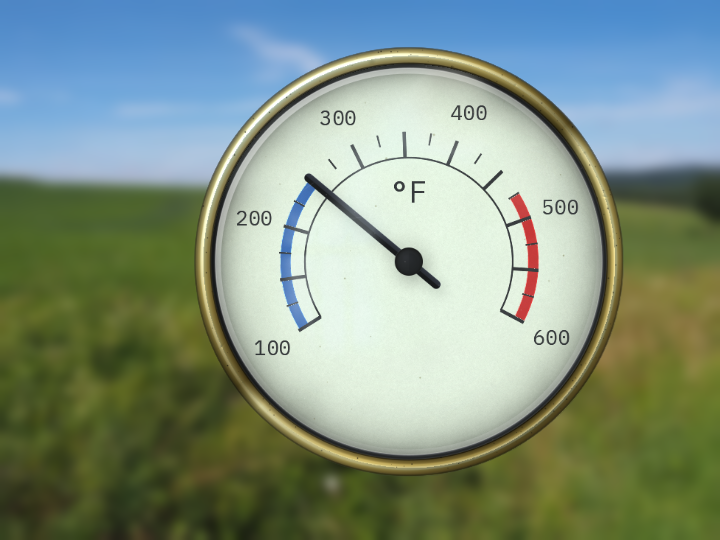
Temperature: °F 250
